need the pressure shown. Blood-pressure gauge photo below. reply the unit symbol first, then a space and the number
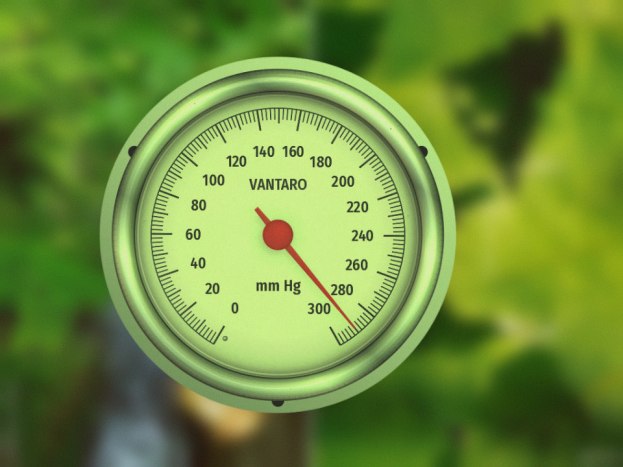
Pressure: mmHg 290
